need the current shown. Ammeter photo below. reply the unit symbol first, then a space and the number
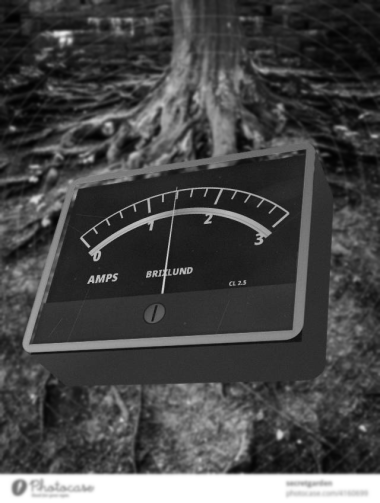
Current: A 1.4
